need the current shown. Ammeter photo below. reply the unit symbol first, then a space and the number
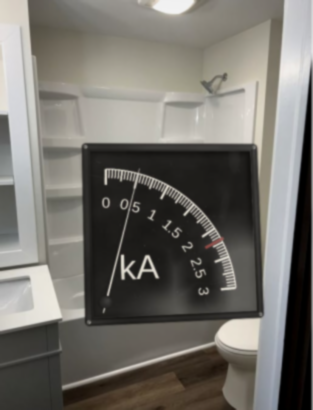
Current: kA 0.5
